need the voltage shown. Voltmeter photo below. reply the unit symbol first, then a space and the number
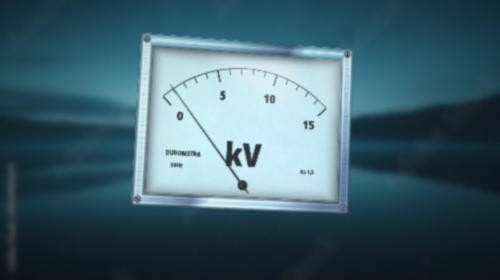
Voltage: kV 1
